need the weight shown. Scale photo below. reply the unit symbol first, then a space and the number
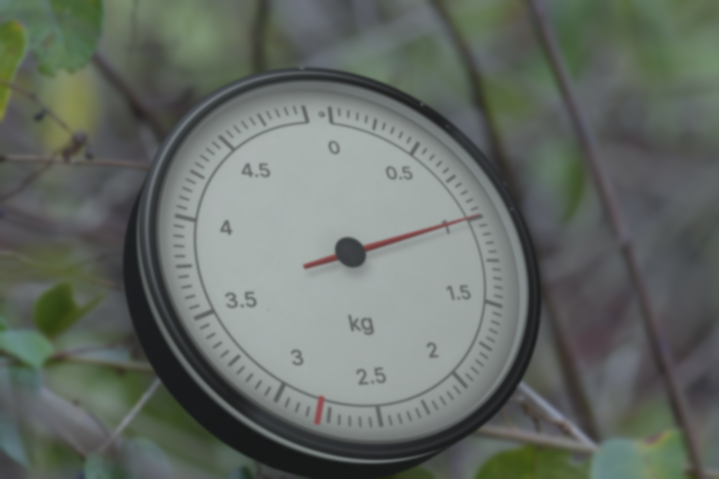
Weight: kg 1
